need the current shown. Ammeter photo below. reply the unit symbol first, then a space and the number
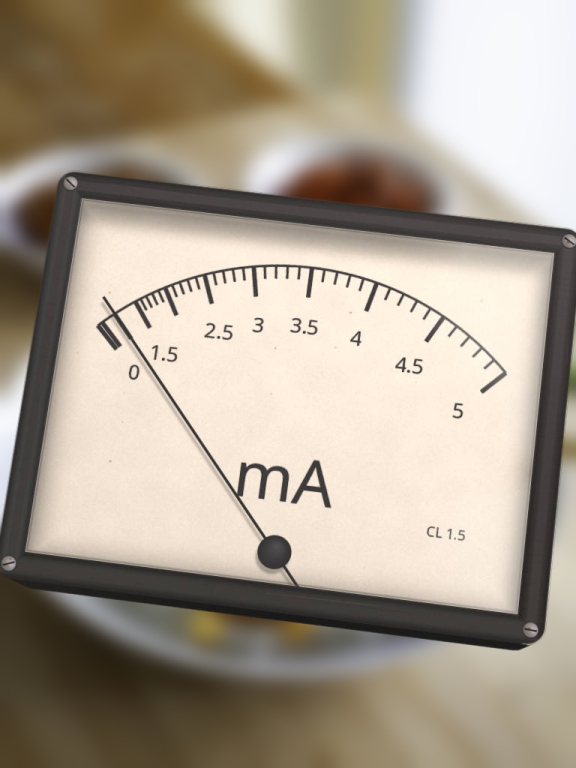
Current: mA 1
